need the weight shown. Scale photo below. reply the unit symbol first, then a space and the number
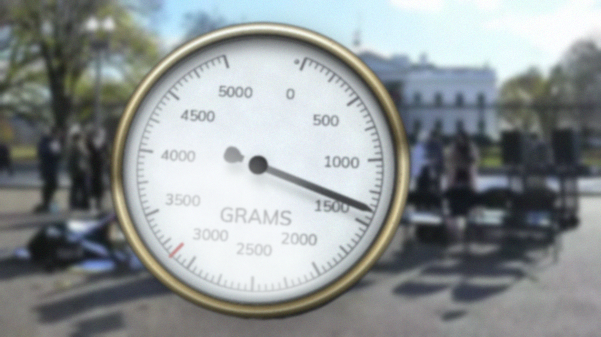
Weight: g 1400
